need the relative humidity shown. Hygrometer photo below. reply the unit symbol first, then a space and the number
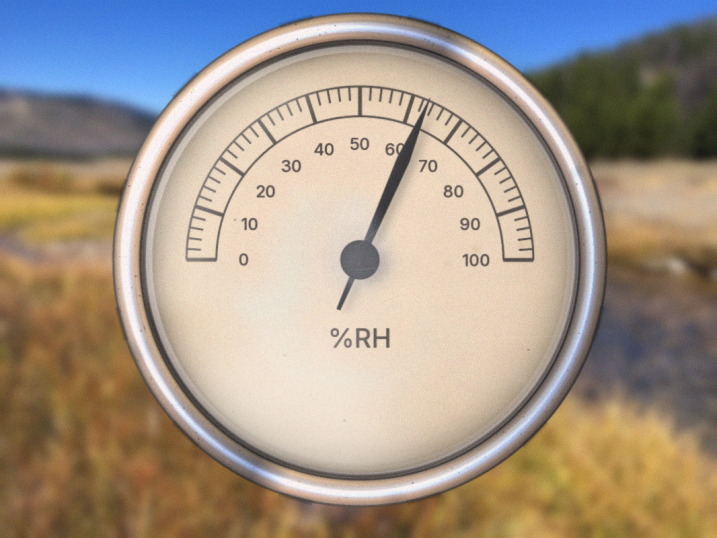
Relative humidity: % 63
